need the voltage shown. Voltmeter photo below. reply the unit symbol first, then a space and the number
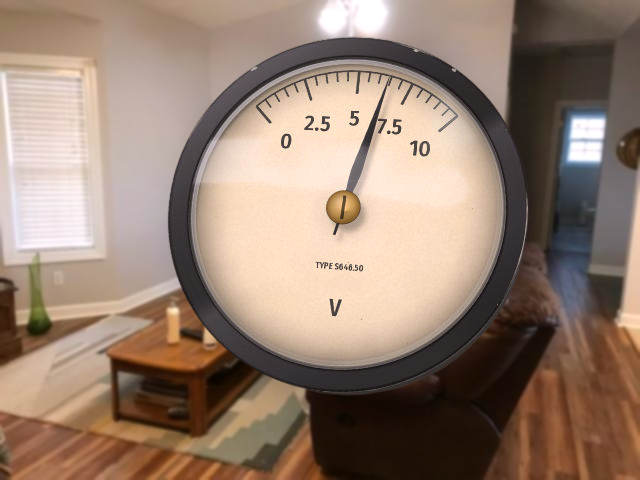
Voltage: V 6.5
